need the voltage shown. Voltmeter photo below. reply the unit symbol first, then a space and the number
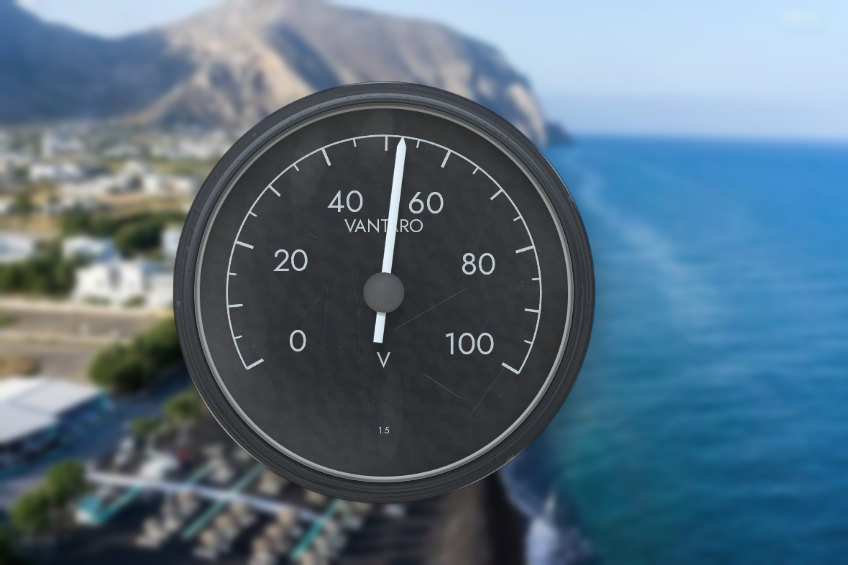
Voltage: V 52.5
